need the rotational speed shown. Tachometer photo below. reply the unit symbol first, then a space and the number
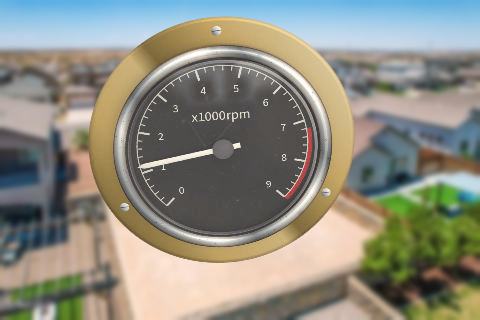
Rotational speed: rpm 1200
